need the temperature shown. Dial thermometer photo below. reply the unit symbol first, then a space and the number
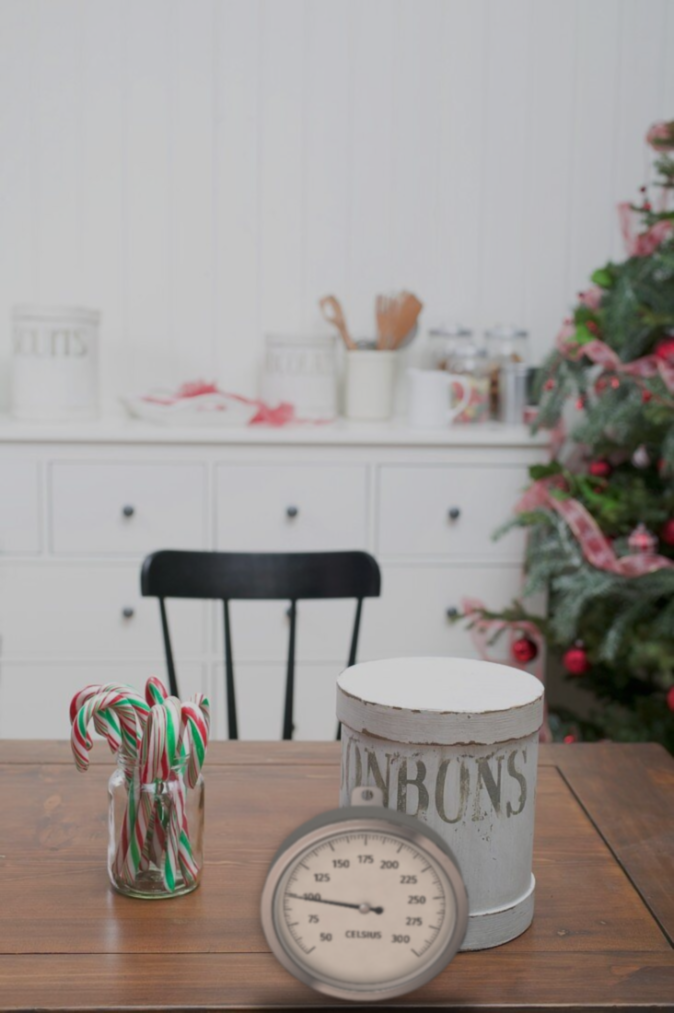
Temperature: °C 100
